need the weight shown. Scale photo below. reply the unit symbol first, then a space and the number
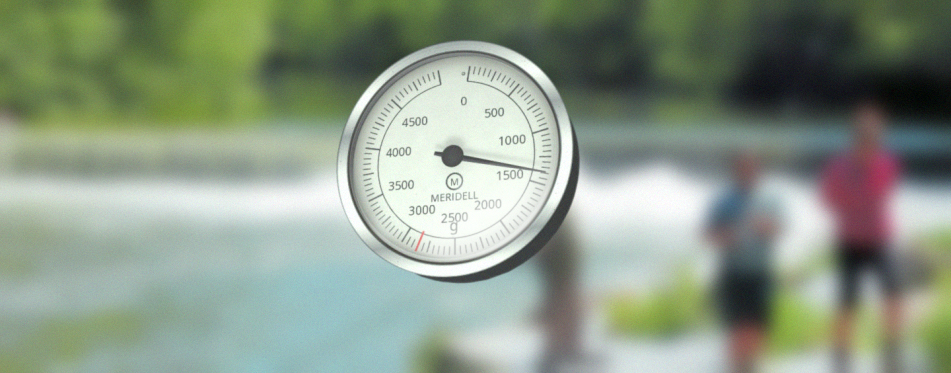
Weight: g 1400
